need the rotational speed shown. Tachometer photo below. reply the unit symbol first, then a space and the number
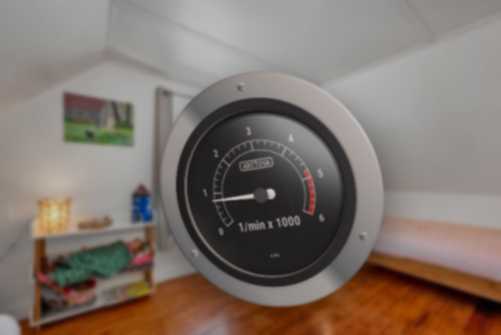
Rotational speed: rpm 800
